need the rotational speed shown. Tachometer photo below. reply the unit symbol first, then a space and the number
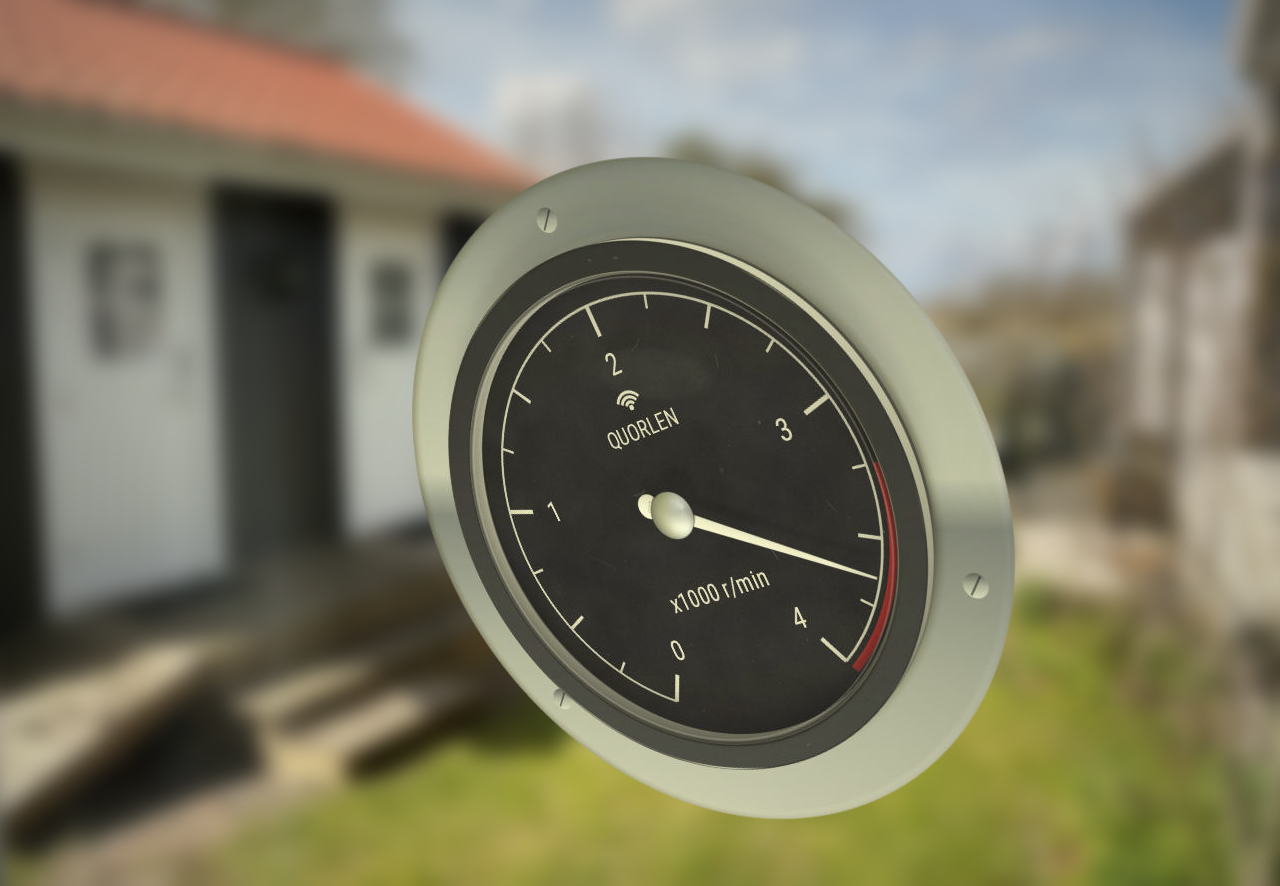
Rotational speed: rpm 3625
